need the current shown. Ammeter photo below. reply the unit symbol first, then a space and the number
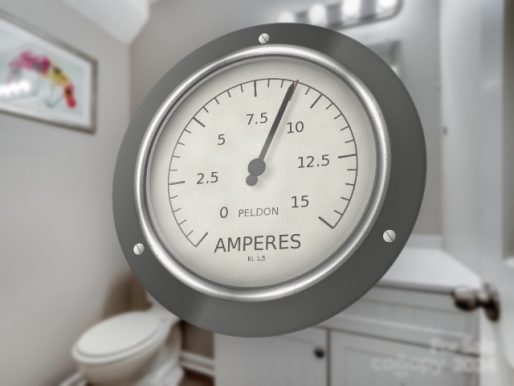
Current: A 9
